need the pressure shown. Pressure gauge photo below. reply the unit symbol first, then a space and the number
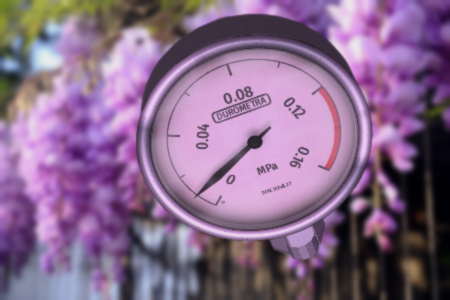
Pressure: MPa 0.01
